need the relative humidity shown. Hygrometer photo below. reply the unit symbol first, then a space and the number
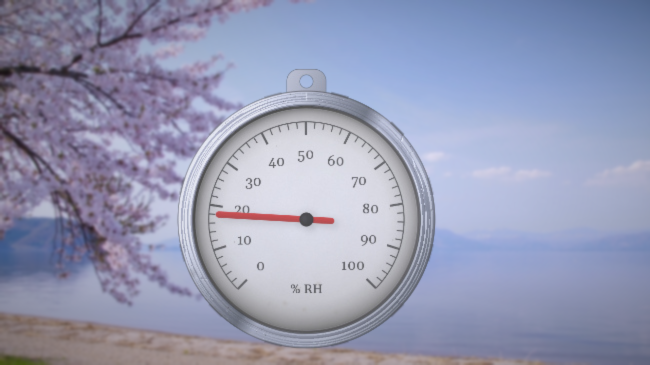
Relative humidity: % 18
